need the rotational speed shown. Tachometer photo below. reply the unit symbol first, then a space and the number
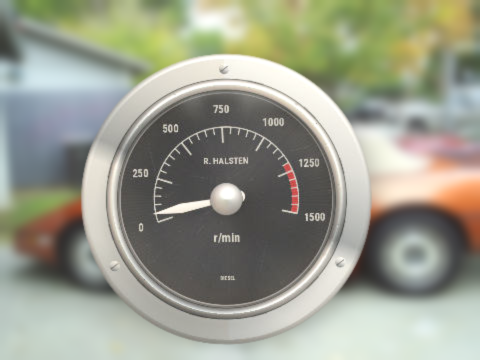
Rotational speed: rpm 50
